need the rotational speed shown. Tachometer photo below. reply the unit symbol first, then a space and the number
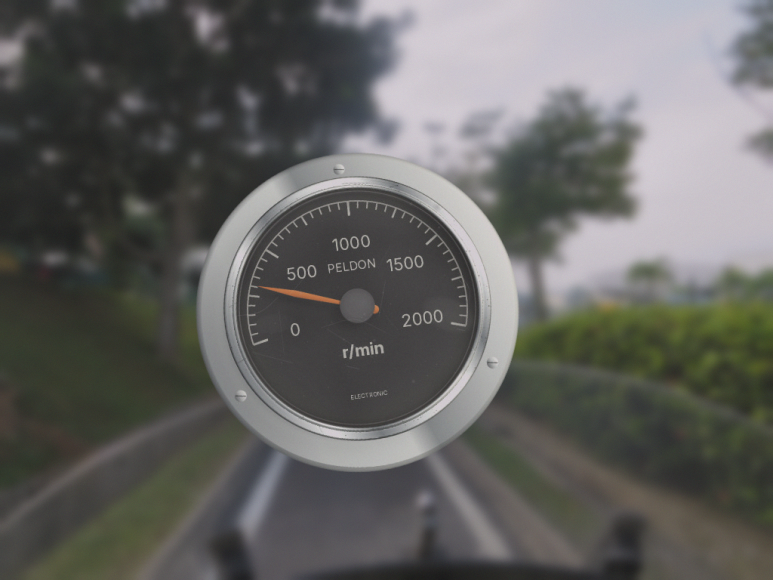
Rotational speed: rpm 300
